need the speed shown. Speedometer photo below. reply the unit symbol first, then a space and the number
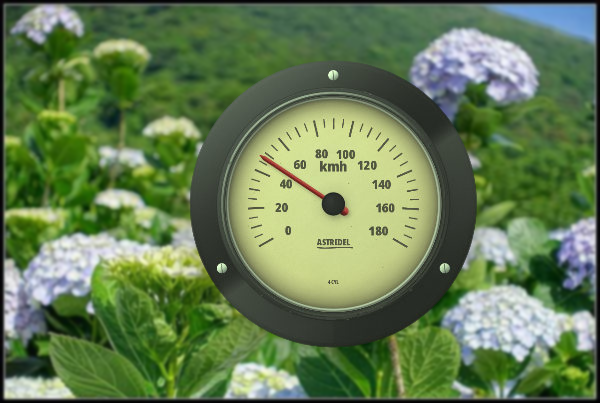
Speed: km/h 47.5
